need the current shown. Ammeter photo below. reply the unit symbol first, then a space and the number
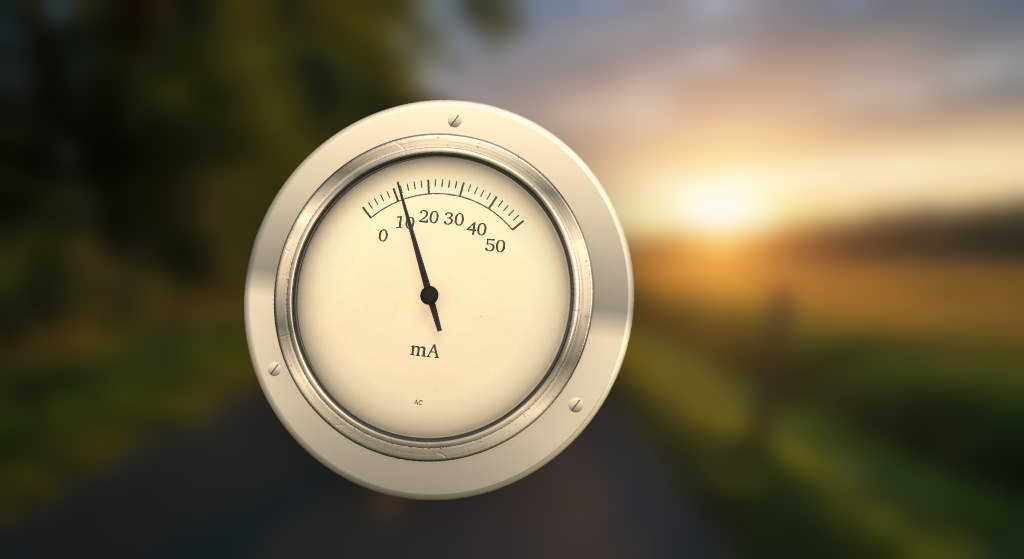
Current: mA 12
